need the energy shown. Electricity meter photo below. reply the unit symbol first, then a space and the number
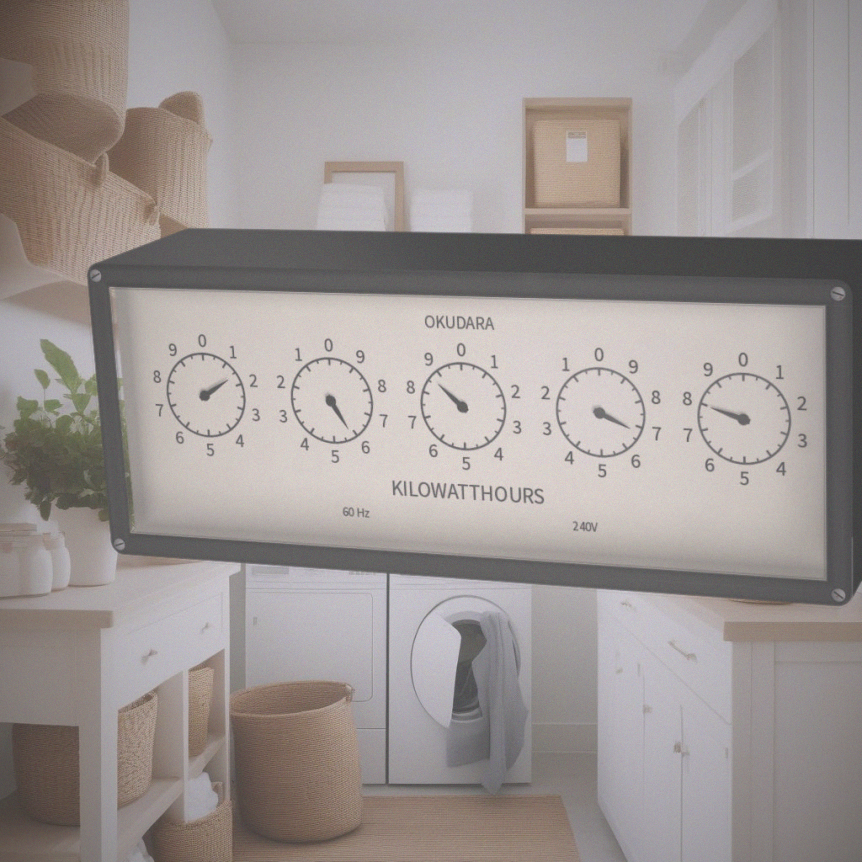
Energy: kWh 15868
